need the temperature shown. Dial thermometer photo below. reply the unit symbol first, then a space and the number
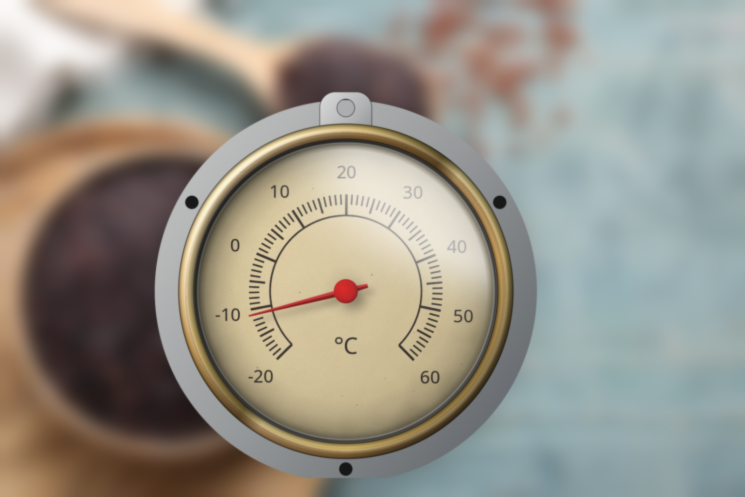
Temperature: °C -11
